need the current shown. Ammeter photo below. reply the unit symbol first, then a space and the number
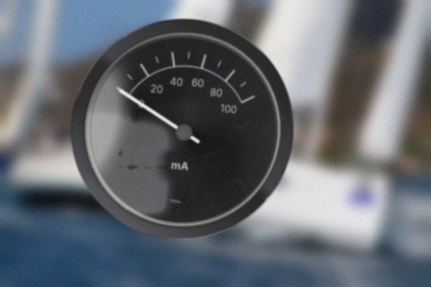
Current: mA 0
